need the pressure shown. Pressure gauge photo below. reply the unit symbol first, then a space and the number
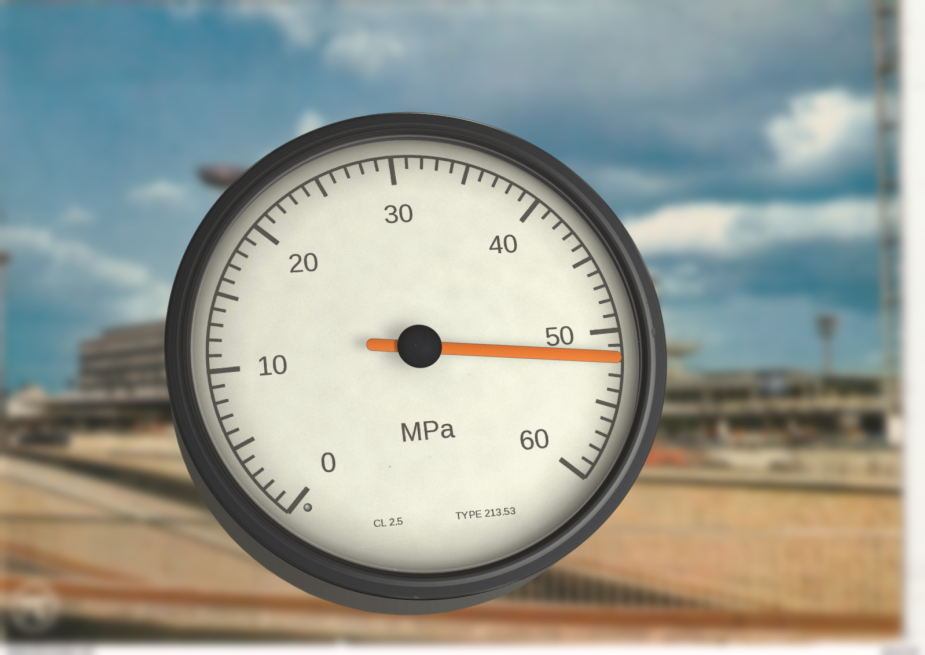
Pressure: MPa 52
